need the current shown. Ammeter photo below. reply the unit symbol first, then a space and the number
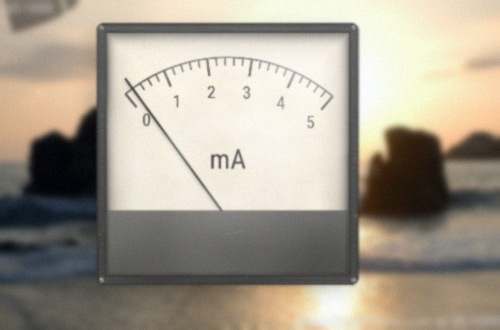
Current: mA 0.2
